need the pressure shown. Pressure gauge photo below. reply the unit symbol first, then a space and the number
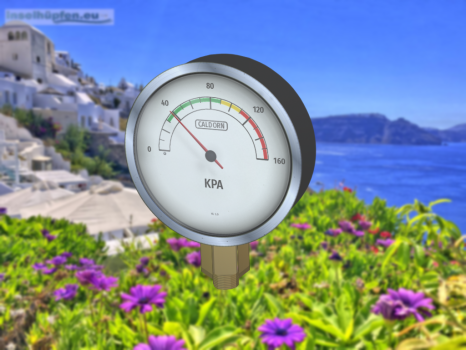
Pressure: kPa 40
